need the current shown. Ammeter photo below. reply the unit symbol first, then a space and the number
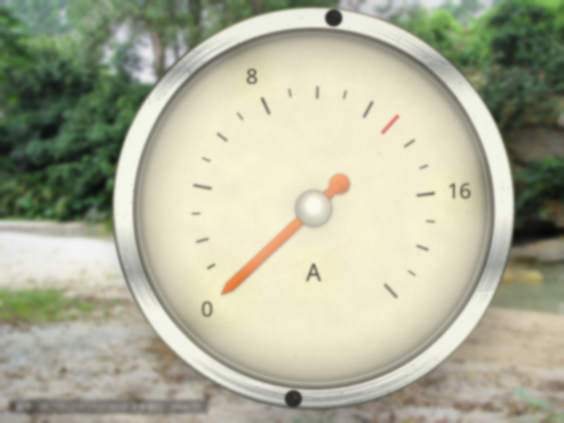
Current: A 0
